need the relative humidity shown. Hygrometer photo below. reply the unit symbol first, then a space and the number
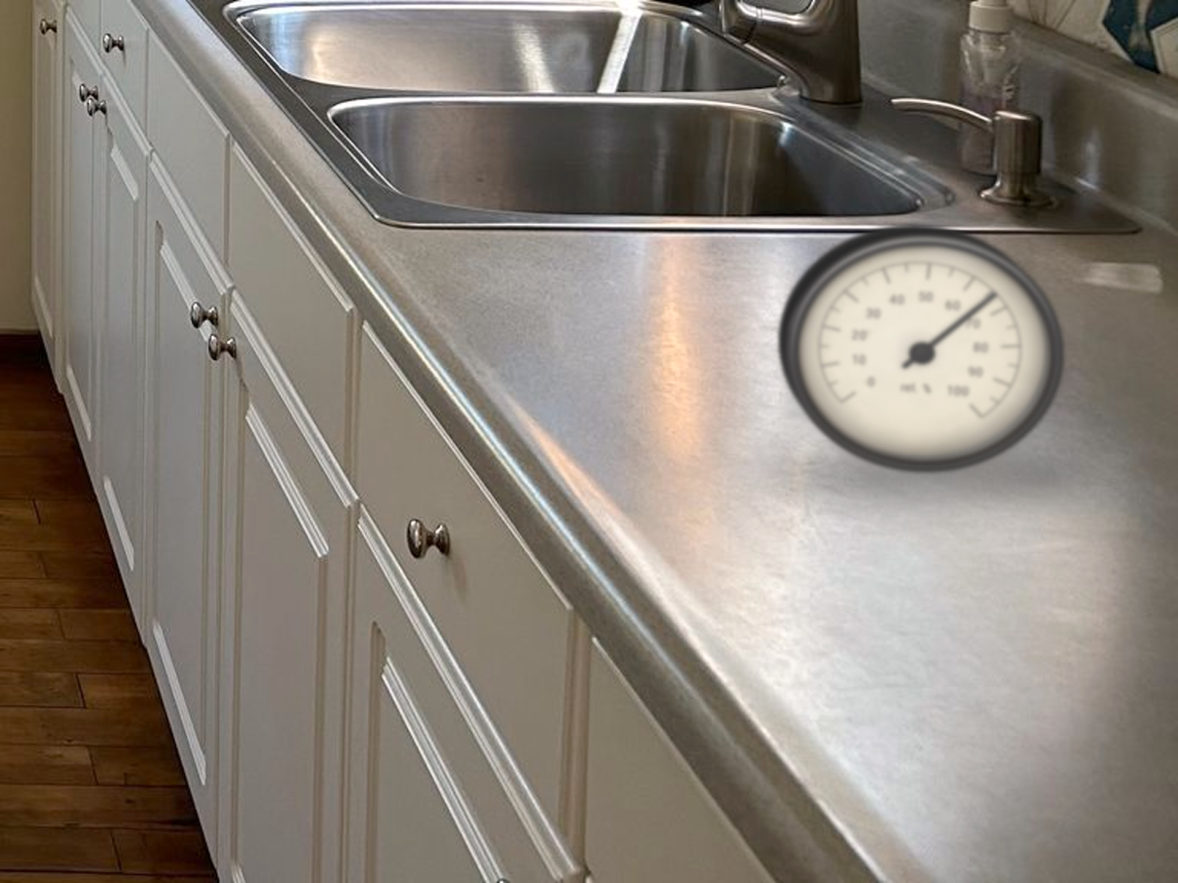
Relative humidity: % 65
